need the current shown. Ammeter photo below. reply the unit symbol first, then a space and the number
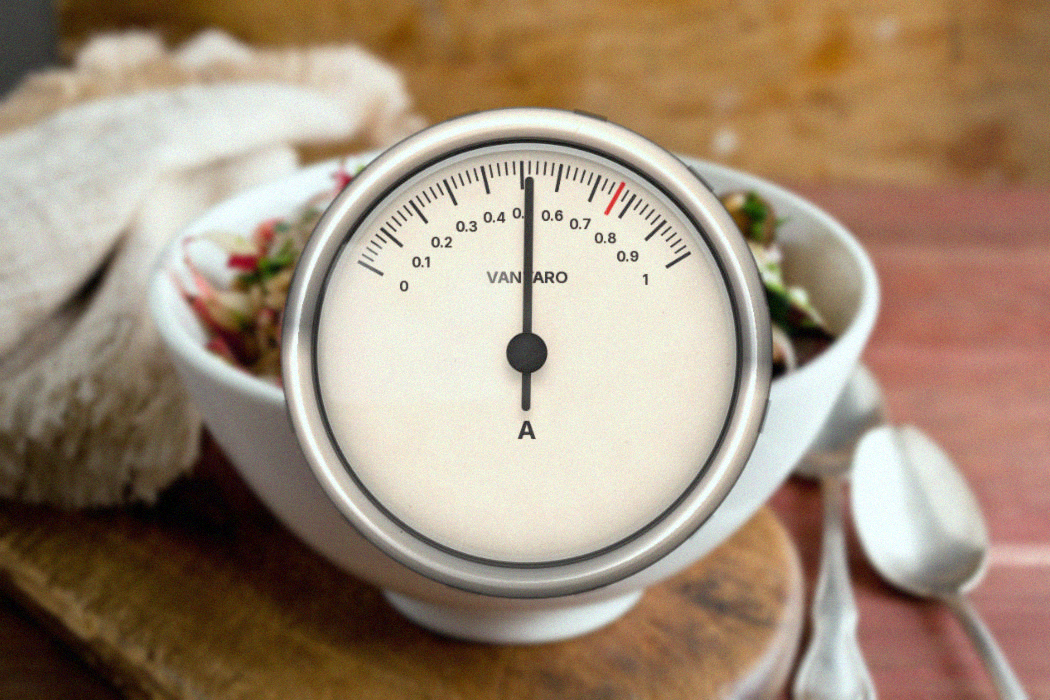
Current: A 0.52
